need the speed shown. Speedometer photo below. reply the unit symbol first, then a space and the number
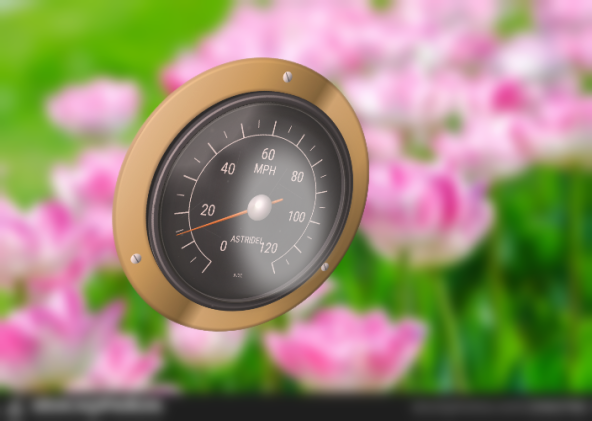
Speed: mph 15
